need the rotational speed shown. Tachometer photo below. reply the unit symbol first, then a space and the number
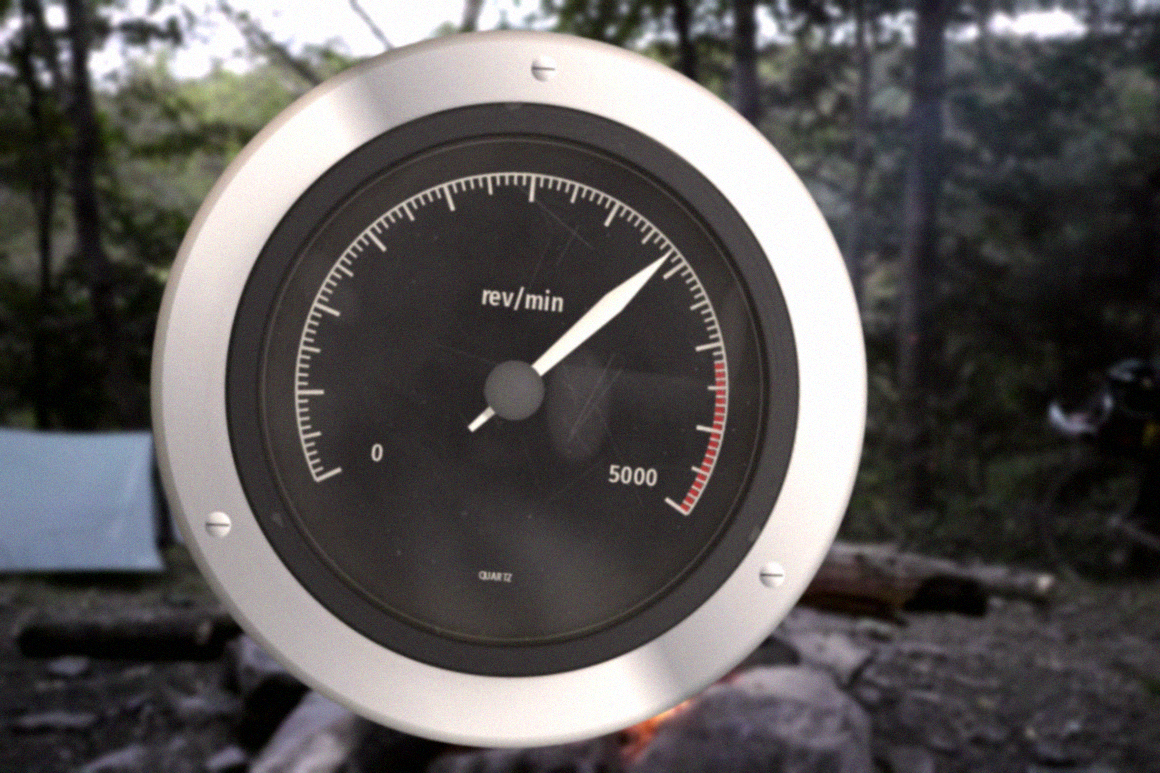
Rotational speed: rpm 3400
